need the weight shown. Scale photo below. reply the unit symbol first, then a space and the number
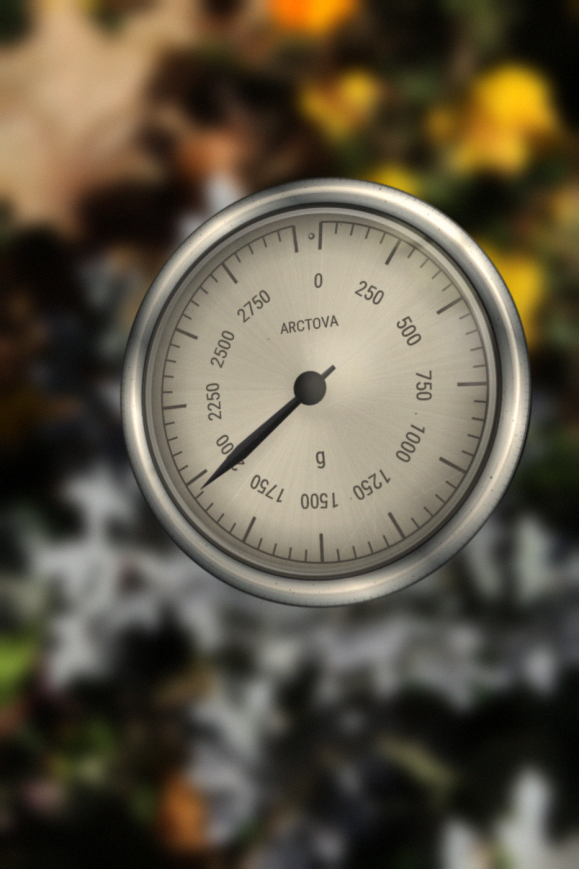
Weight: g 1950
